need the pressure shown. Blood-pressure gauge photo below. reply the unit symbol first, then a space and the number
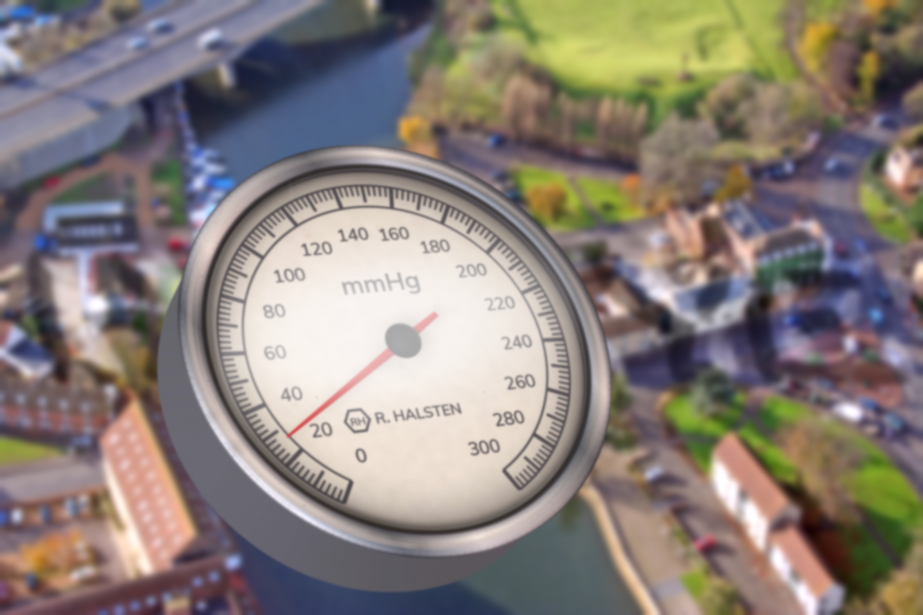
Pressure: mmHg 26
